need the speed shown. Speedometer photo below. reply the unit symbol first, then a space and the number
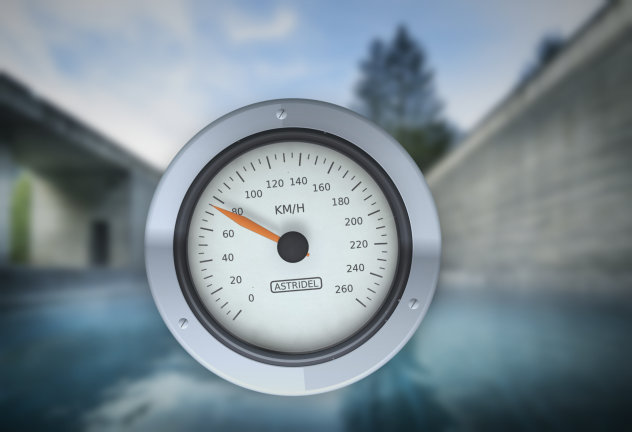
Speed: km/h 75
